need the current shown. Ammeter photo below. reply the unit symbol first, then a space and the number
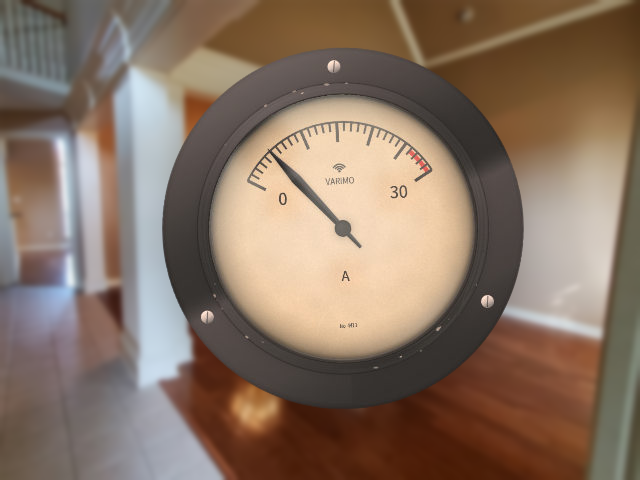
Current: A 5
